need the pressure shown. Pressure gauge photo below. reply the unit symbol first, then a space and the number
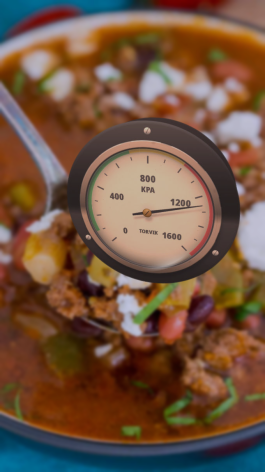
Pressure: kPa 1250
